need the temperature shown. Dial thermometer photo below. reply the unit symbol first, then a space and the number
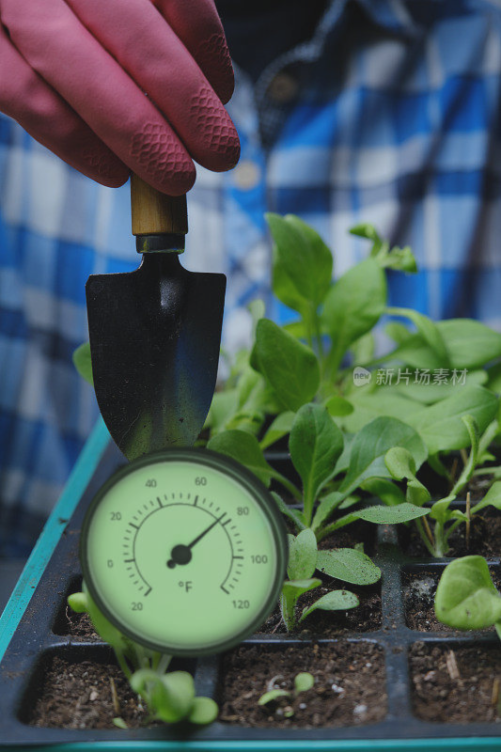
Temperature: °F 76
